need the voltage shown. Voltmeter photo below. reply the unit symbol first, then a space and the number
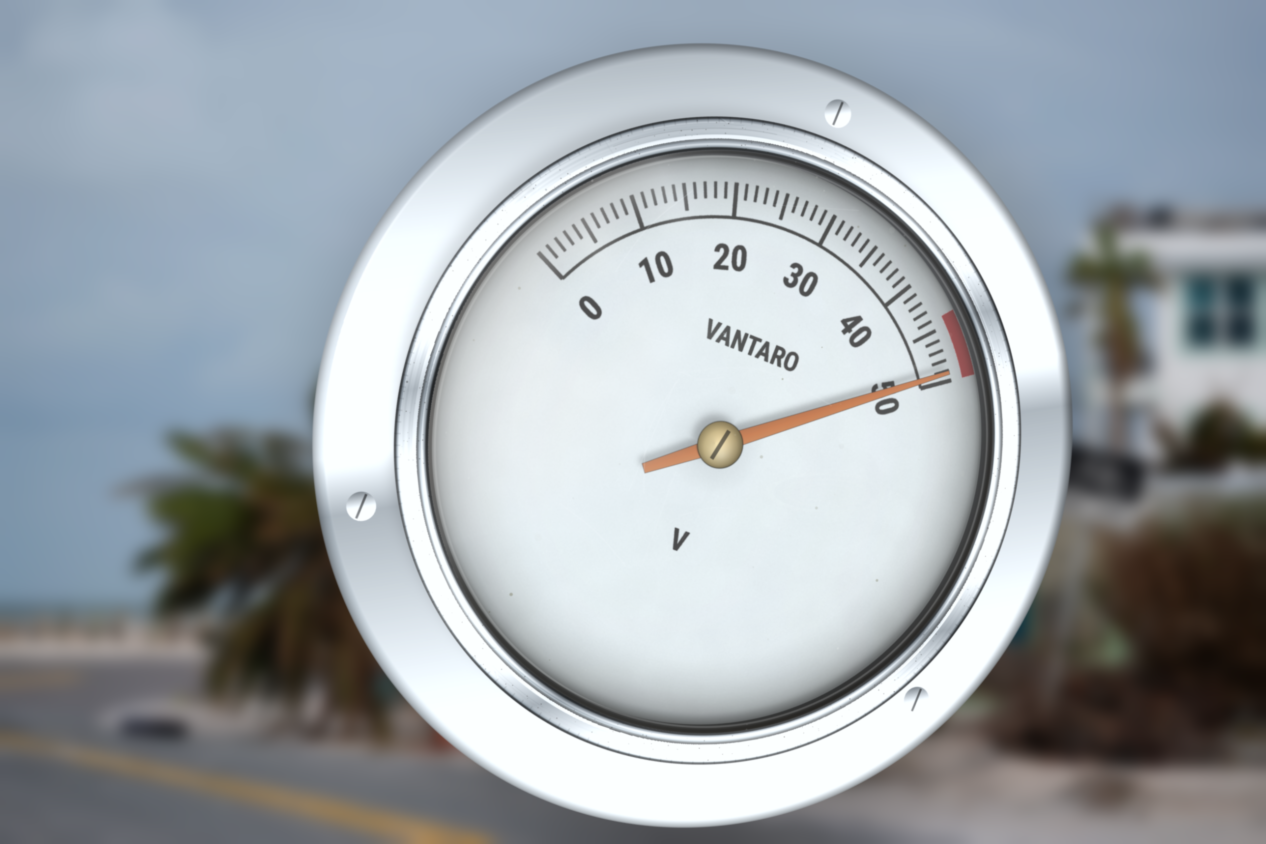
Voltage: V 49
